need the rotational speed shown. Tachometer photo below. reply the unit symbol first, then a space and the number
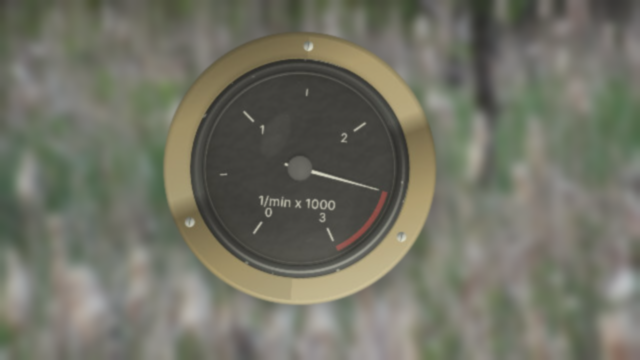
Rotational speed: rpm 2500
